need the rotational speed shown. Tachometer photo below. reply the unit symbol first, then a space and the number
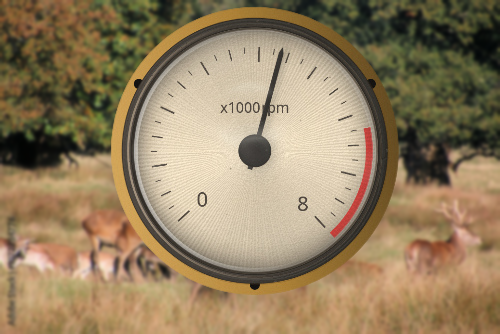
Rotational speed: rpm 4375
